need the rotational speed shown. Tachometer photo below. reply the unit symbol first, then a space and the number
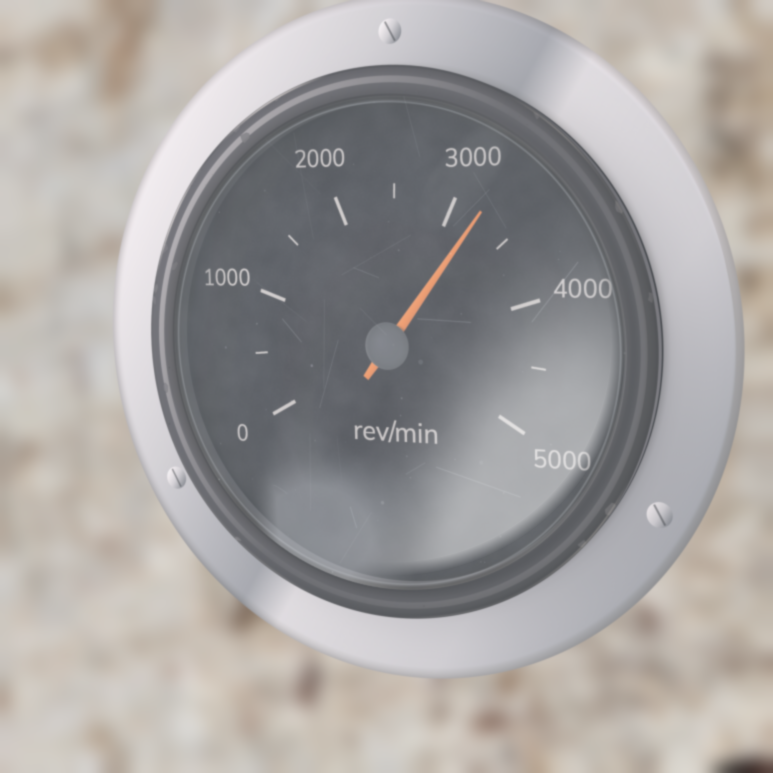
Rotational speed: rpm 3250
